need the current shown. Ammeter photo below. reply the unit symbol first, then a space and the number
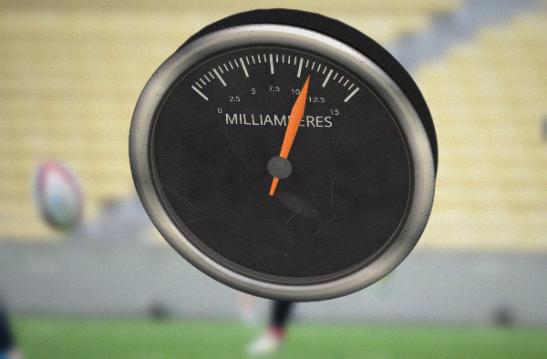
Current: mA 11
